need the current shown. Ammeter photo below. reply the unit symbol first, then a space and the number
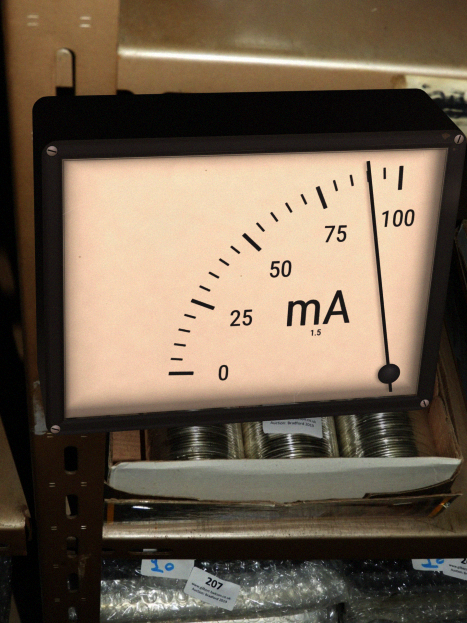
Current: mA 90
